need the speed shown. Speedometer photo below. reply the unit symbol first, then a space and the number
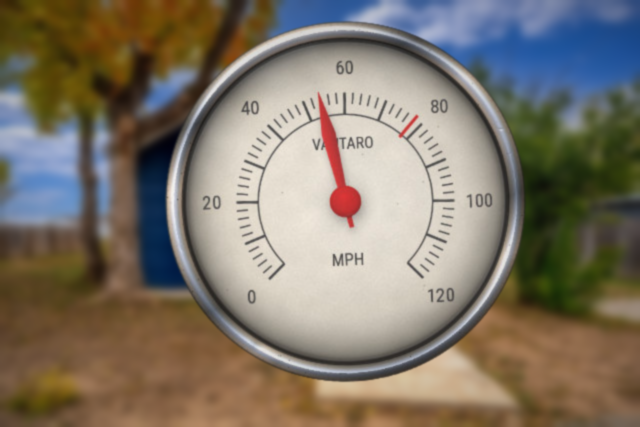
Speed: mph 54
